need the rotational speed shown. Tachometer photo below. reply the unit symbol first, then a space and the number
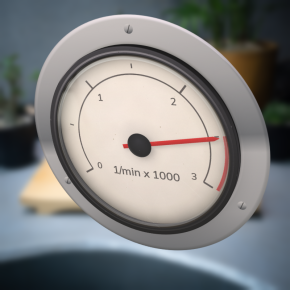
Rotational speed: rpm 2500
